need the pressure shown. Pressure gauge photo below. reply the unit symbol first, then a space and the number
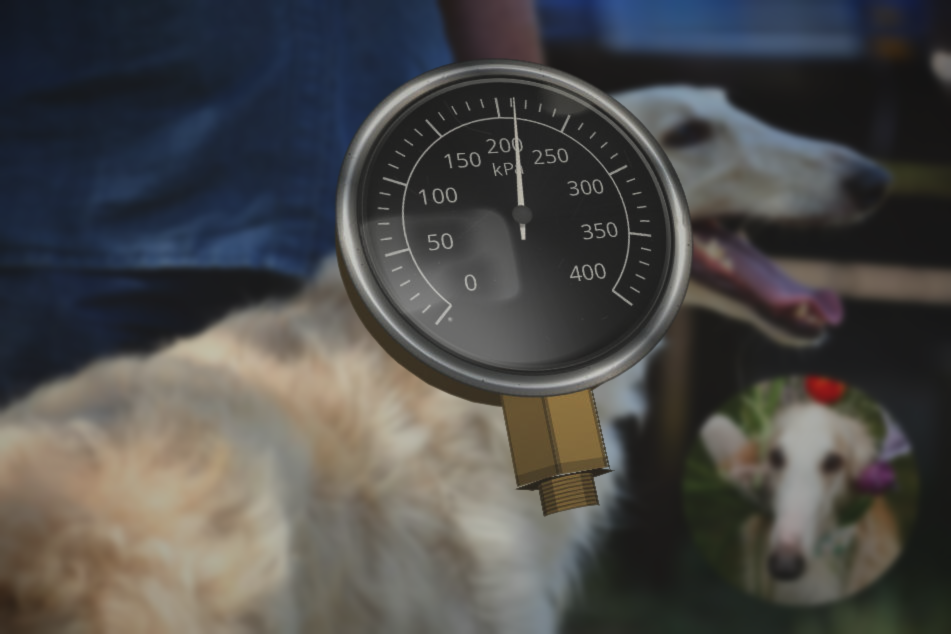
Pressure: kPa 210
